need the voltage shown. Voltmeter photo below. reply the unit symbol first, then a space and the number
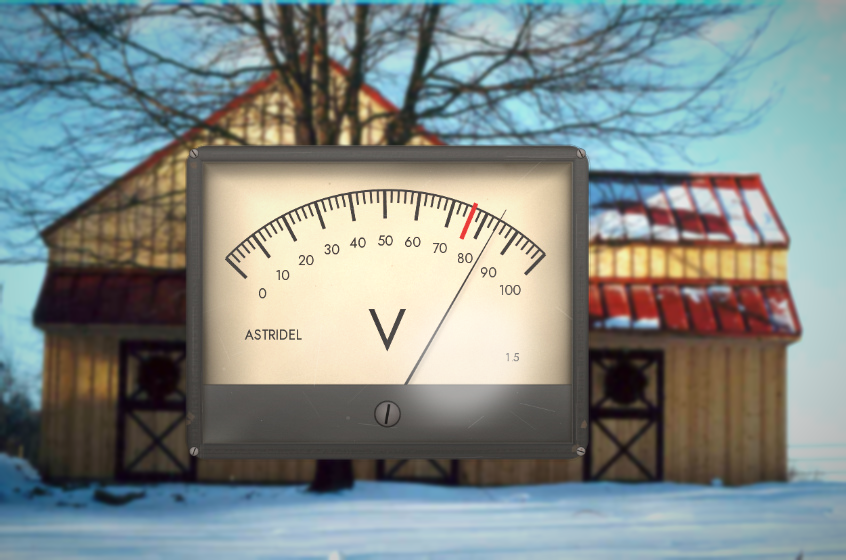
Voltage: V 84
